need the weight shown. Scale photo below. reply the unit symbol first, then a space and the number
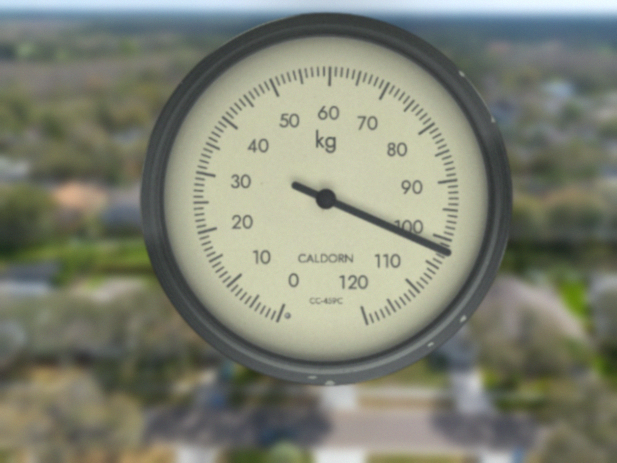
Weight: kg 102
